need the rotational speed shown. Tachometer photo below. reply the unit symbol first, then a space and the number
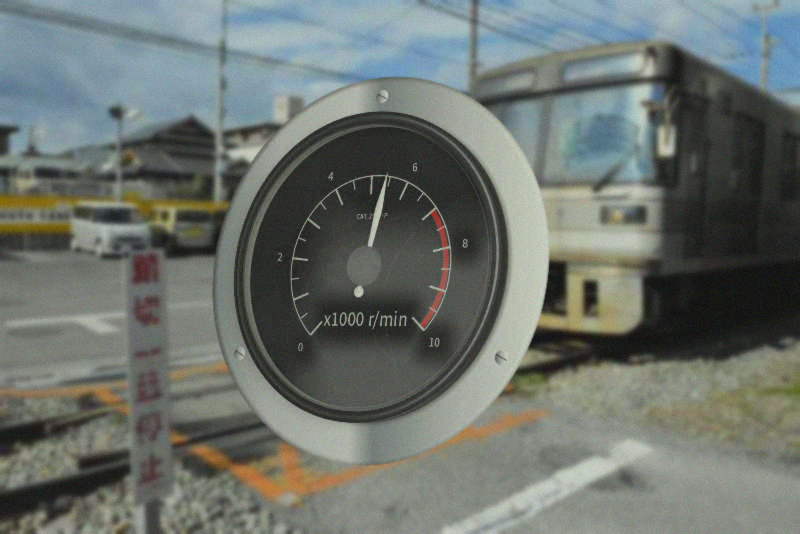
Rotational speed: rpm 5500
